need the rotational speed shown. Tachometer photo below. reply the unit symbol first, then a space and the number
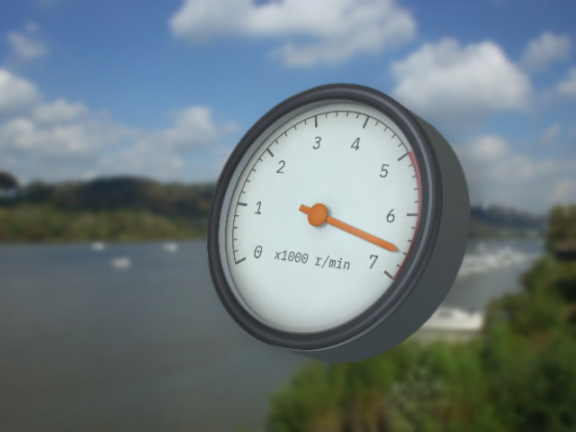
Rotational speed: rpm 6600
